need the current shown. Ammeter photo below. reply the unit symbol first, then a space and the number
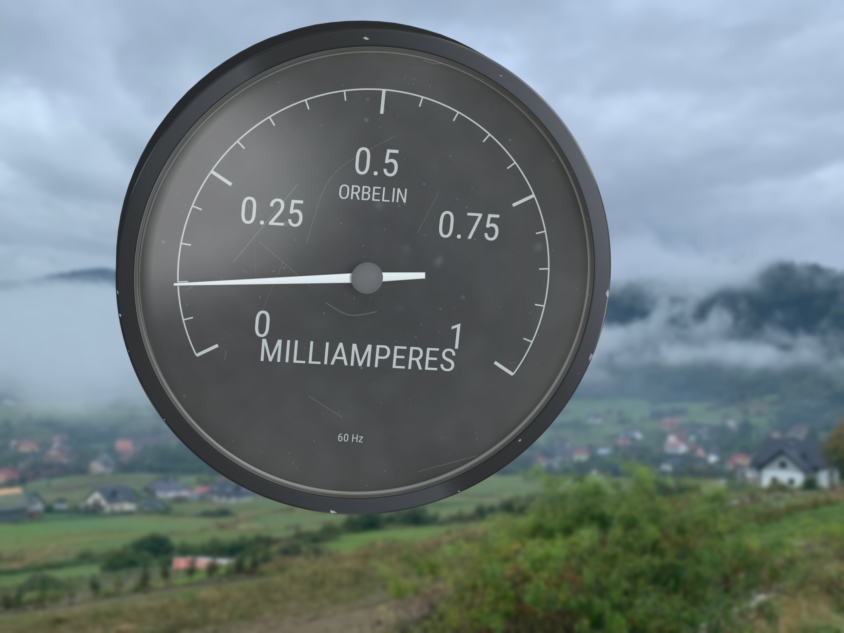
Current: mA 0.1
